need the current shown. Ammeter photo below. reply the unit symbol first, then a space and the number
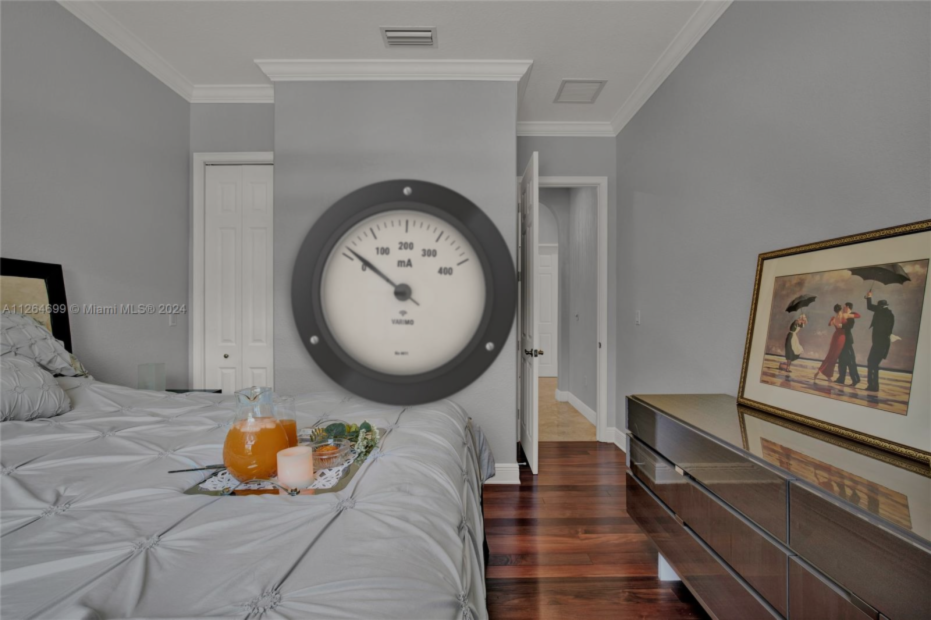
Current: mA 20
